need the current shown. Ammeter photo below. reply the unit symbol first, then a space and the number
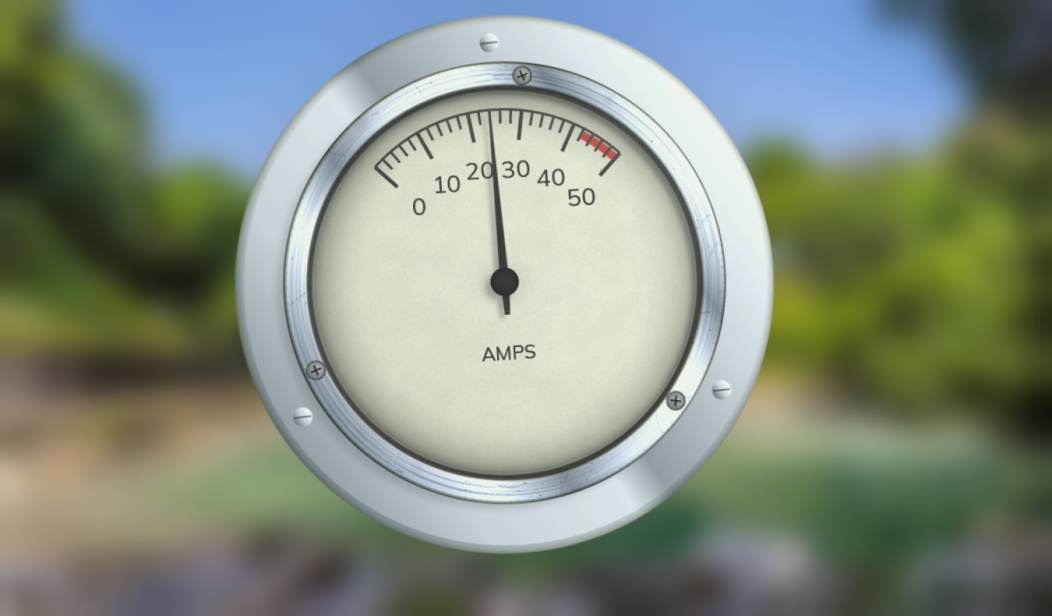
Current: A 24
